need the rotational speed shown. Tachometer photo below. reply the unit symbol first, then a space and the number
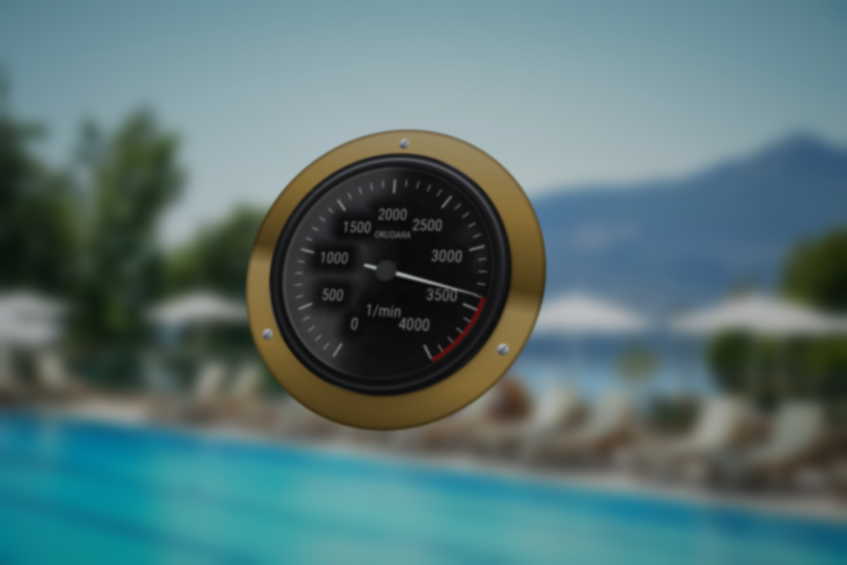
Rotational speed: rpm 3400
